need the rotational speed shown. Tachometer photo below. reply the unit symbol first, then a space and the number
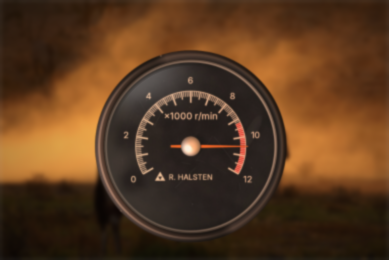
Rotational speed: rpm 10500
